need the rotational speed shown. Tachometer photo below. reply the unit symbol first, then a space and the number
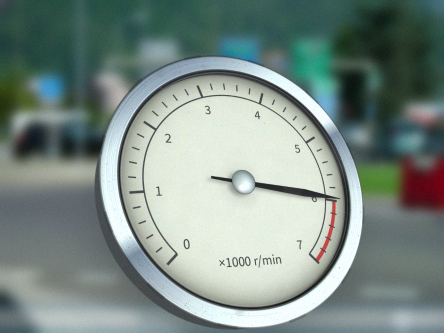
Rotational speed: rpm 6000
